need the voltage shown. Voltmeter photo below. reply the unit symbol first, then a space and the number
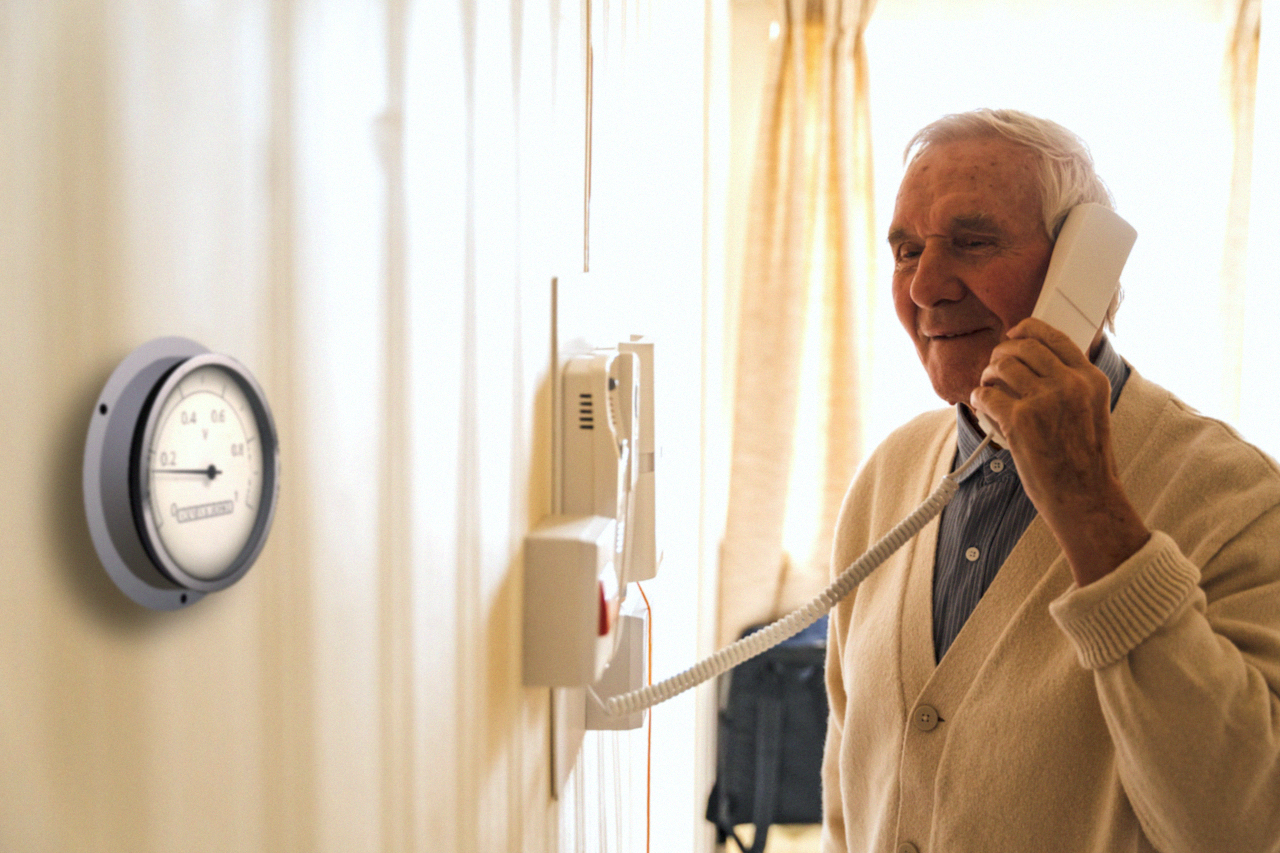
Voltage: V 0.15
